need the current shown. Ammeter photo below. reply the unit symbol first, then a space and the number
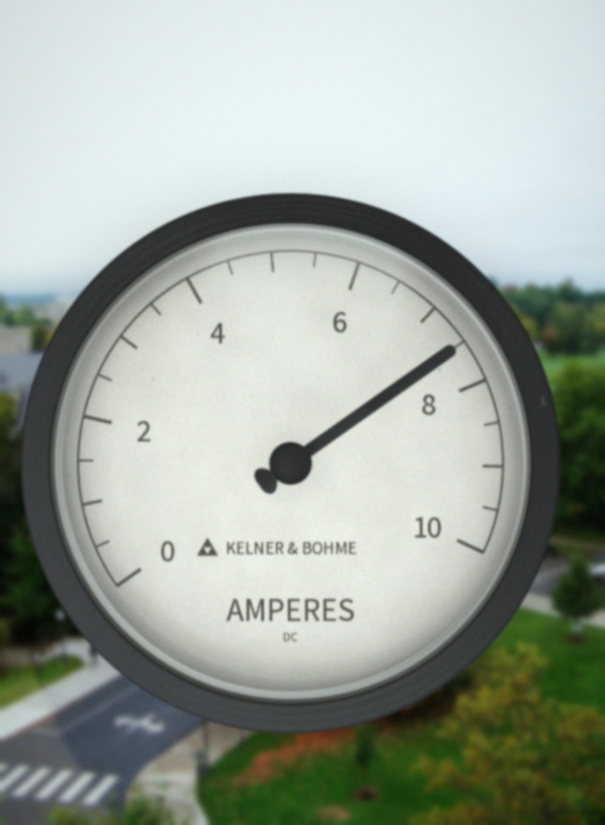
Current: A 7.5
